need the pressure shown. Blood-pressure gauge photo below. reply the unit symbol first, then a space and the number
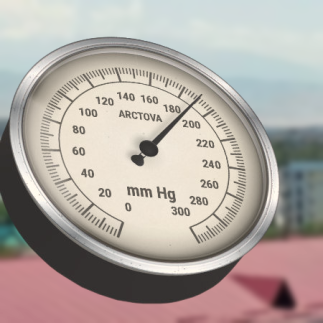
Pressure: mmHg 190
